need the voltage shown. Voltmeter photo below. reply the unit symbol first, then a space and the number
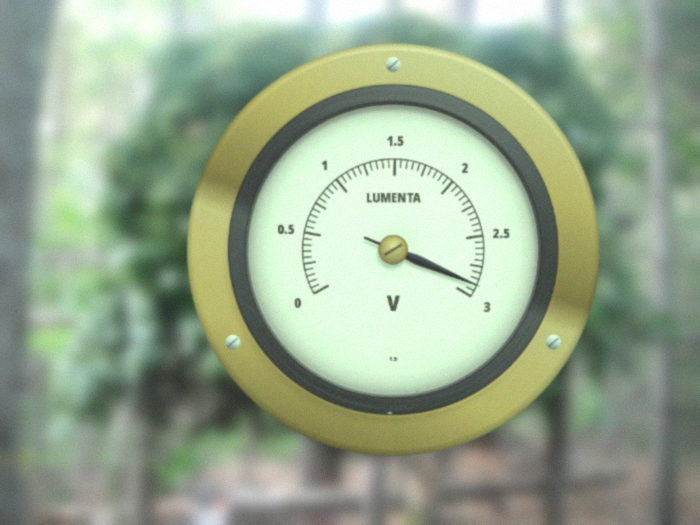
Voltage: V 2.9
